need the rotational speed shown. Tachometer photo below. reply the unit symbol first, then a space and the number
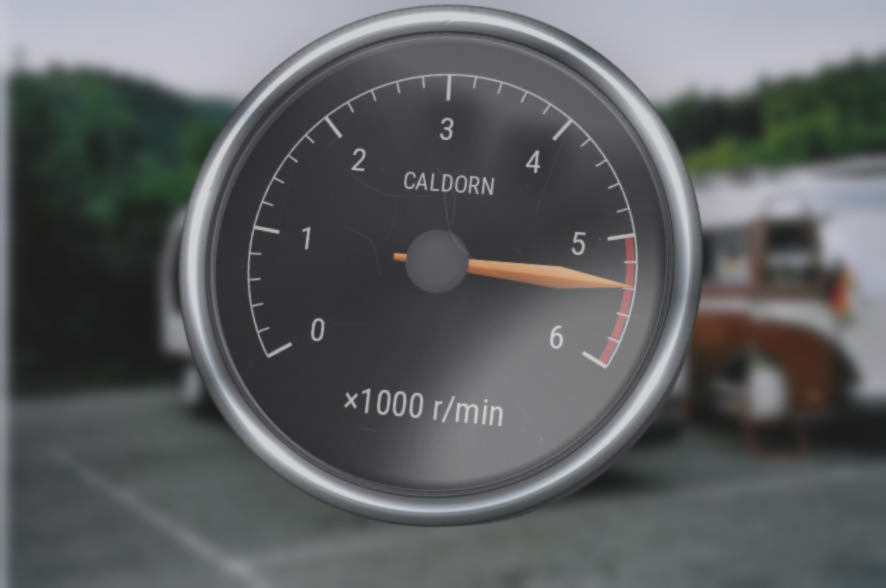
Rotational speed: rpm 5400
